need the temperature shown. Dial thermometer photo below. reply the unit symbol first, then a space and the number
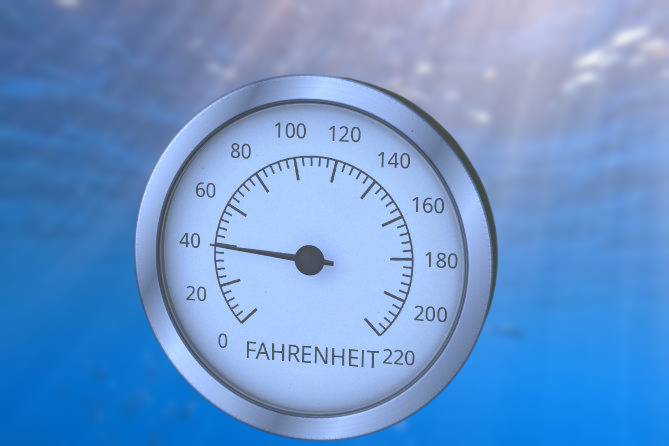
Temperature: °F 40
